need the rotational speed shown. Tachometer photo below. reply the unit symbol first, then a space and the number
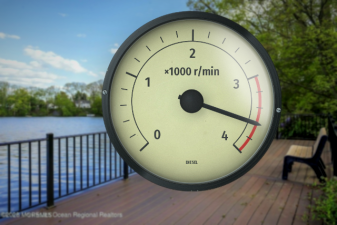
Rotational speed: rpm 3600
